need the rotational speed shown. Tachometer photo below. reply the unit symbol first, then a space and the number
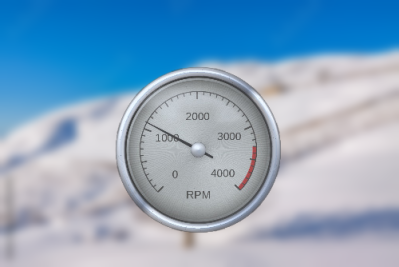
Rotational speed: rpm 1100
